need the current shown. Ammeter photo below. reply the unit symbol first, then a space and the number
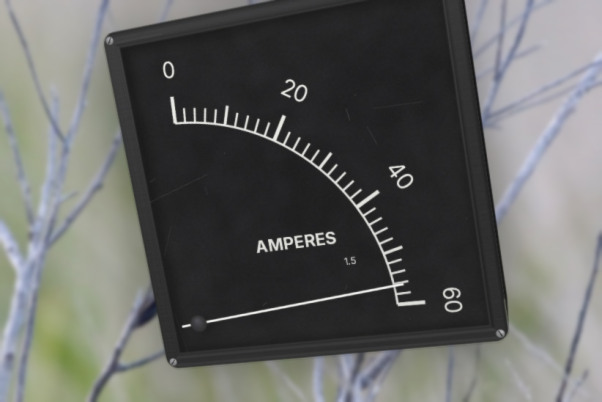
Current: A 56
